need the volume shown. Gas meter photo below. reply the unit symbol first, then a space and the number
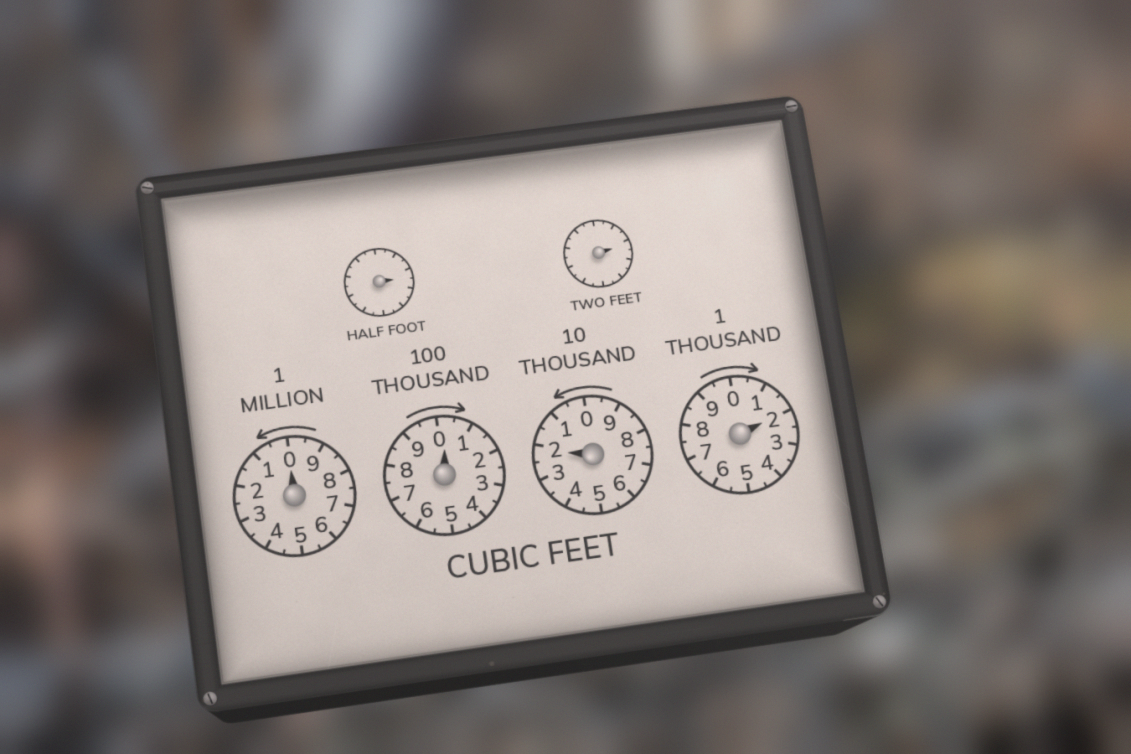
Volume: ft³ 2200
